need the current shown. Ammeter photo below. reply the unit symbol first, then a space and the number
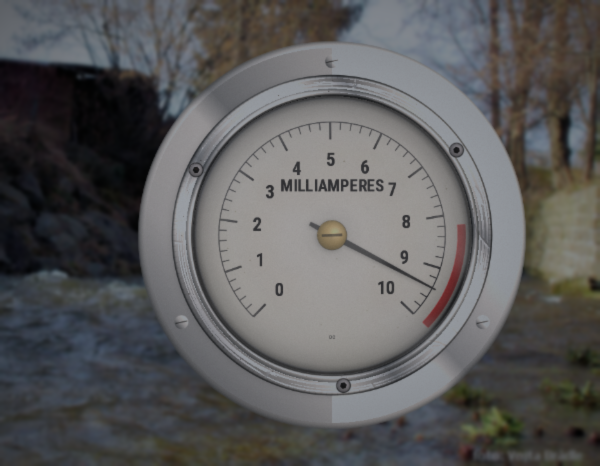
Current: mA 9.4
